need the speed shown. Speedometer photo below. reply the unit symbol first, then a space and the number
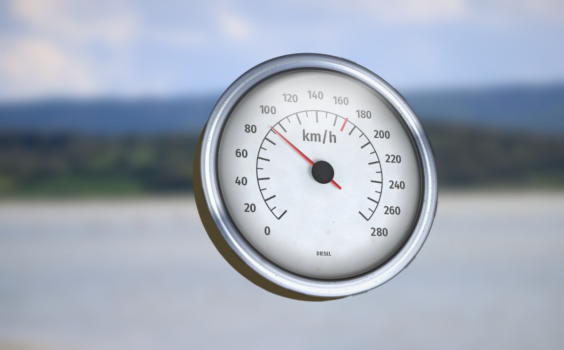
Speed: km/h 90
